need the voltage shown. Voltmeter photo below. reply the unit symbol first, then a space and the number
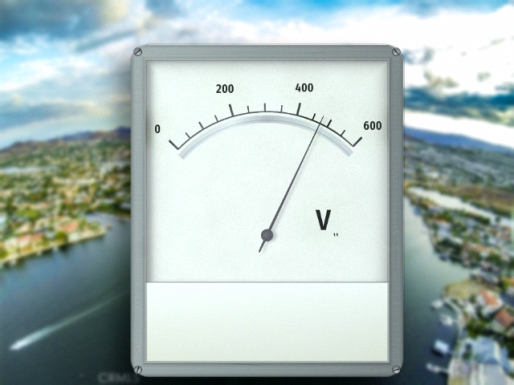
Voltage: V 475
